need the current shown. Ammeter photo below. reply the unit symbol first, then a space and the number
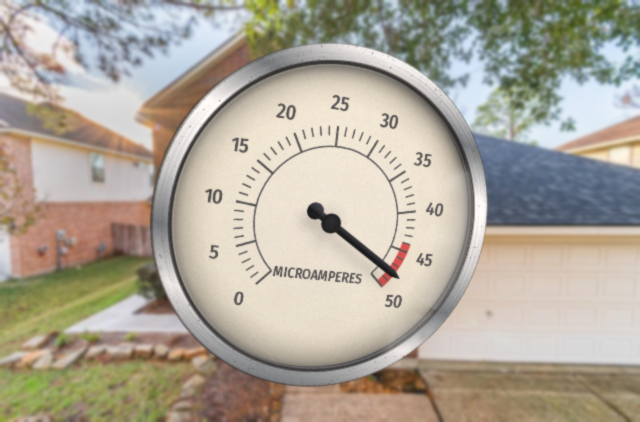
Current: µA 48
